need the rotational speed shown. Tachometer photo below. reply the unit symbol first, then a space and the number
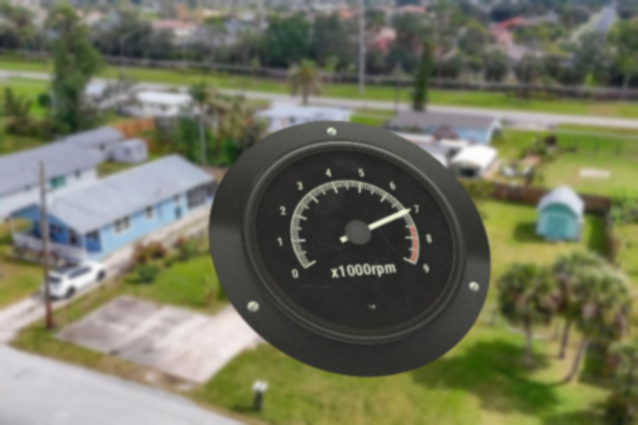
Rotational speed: rpm 7000
